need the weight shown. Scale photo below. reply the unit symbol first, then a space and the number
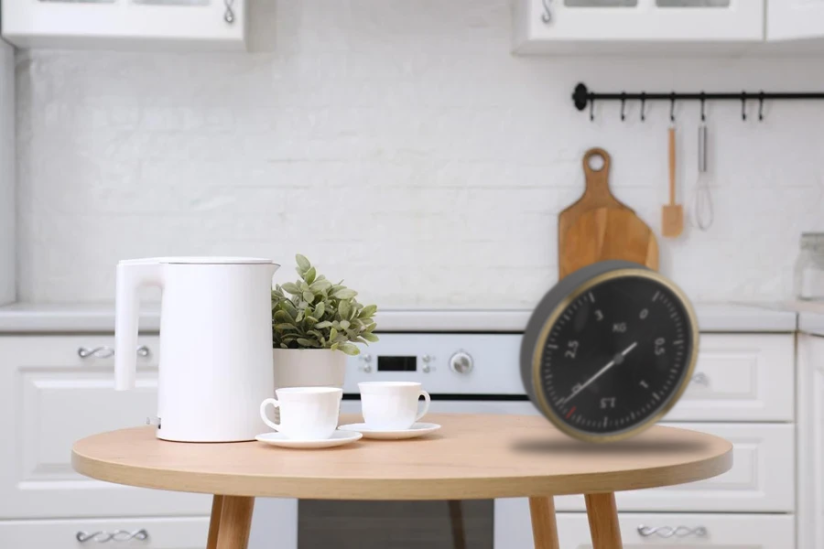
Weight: kg 2
